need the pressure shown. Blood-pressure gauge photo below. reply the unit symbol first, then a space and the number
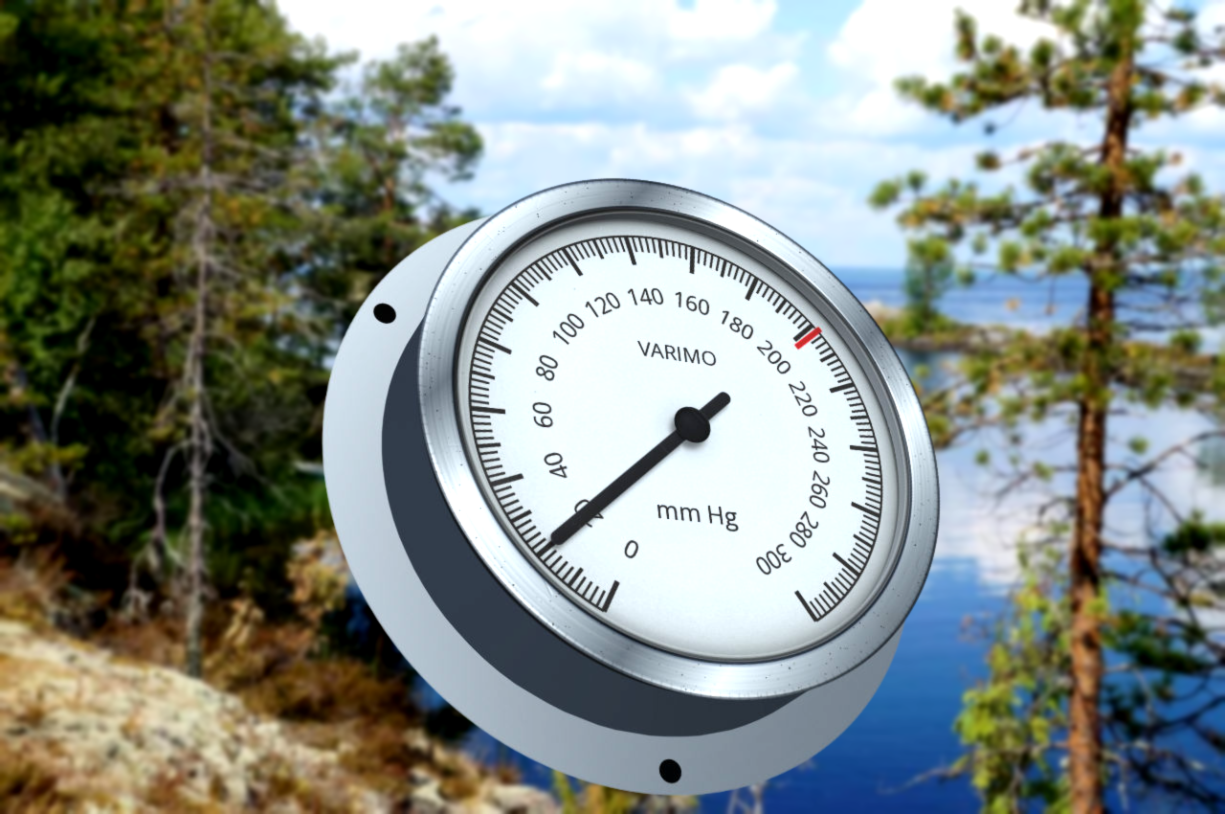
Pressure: mmHg 20
